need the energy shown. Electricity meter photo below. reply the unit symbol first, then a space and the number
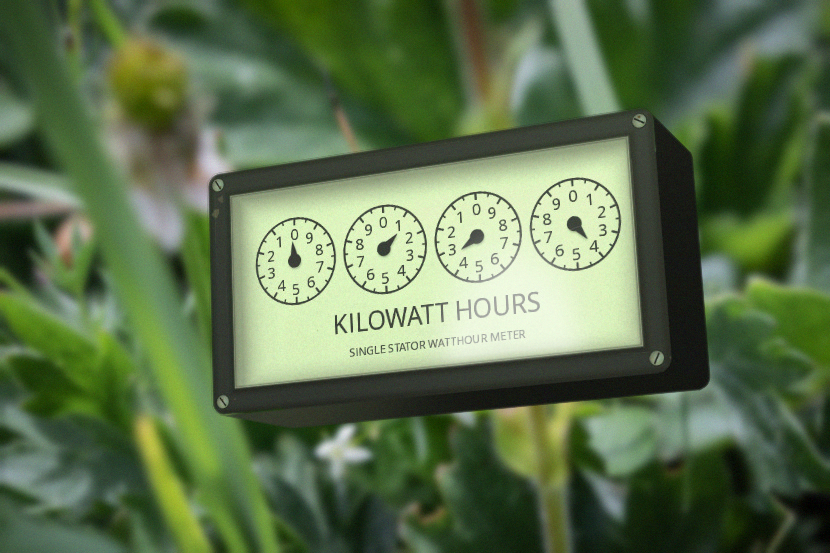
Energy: kWh 134
